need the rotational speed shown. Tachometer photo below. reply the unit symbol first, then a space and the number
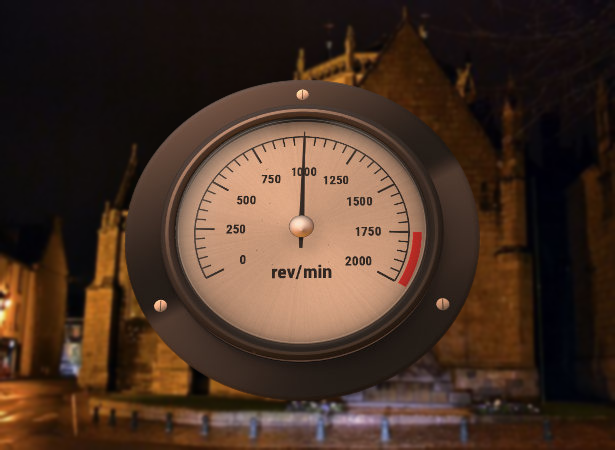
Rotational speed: rpm 1000
